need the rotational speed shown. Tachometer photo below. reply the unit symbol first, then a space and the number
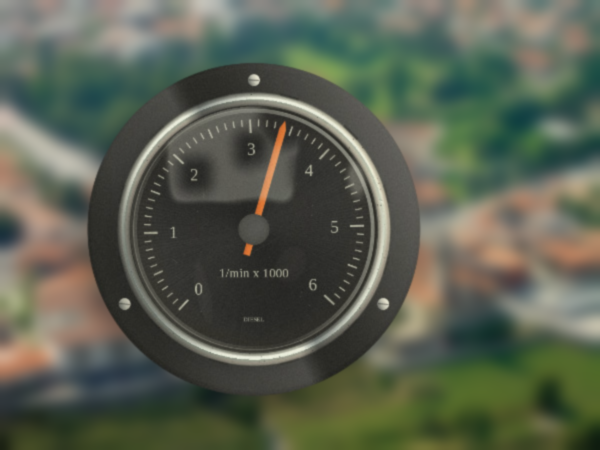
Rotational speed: rpm 3400
